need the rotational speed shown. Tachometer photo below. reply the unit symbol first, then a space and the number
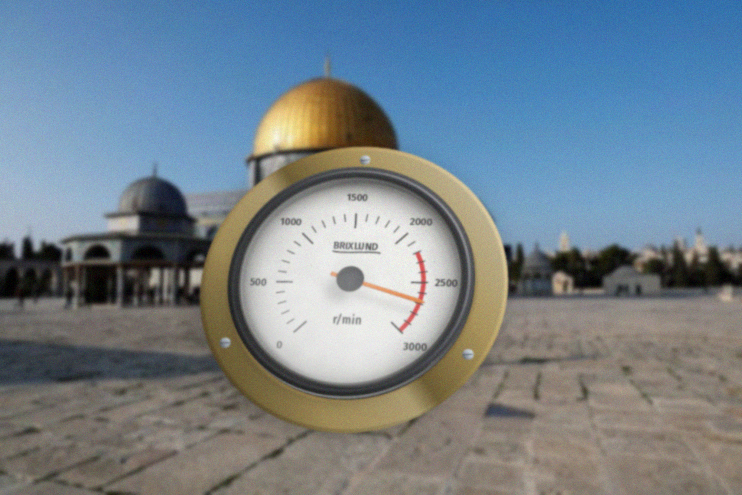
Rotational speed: rpm 2700
